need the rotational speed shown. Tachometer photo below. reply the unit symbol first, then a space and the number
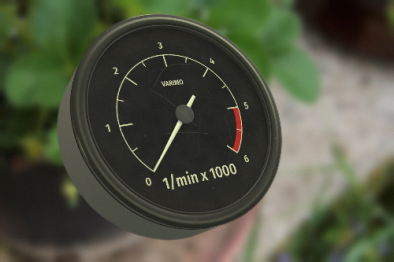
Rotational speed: rpm 0
